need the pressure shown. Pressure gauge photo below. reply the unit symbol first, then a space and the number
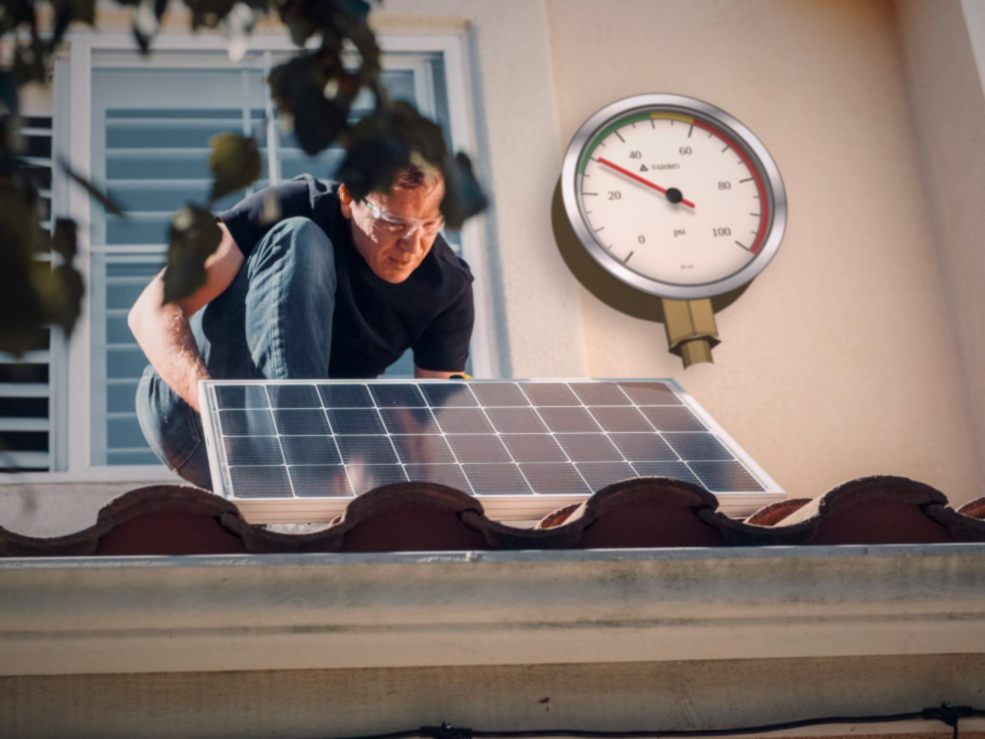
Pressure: psi 30
